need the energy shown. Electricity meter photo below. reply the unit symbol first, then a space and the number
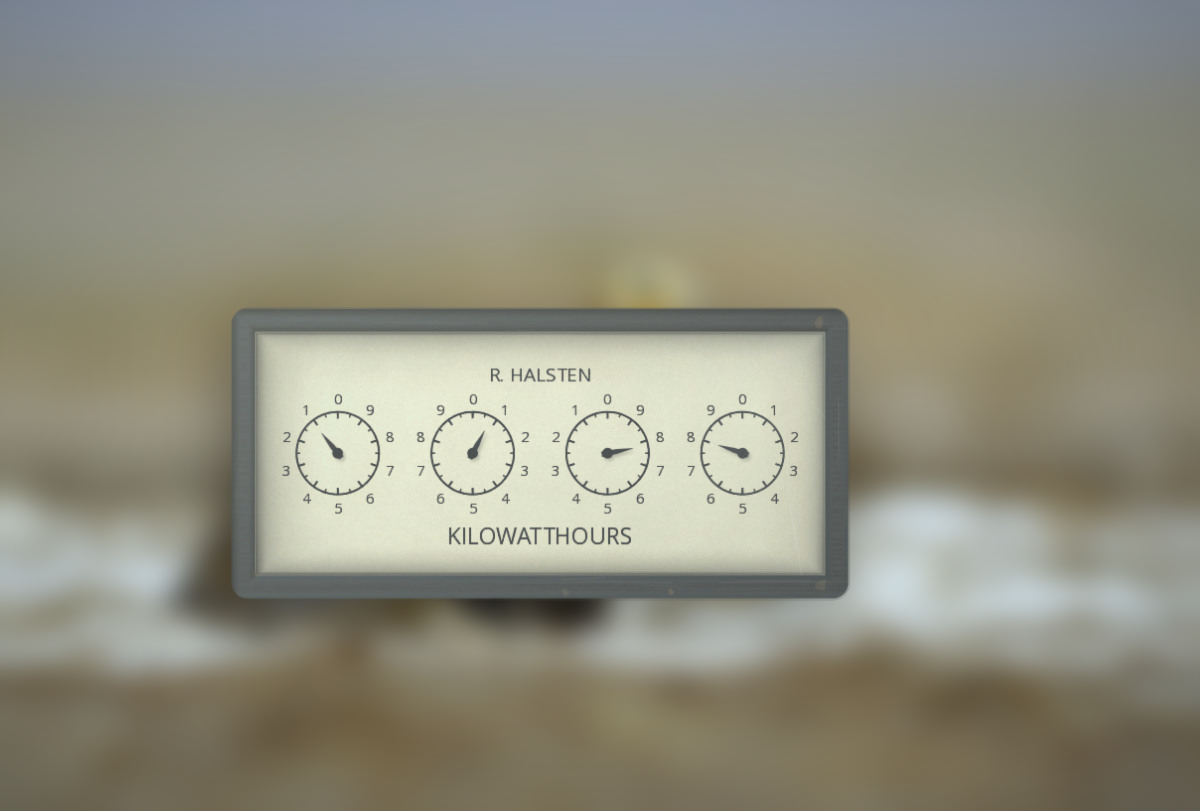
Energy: kWh 1078
